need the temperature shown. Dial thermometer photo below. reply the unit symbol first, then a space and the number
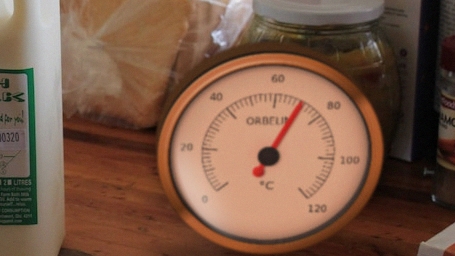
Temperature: °C 70
